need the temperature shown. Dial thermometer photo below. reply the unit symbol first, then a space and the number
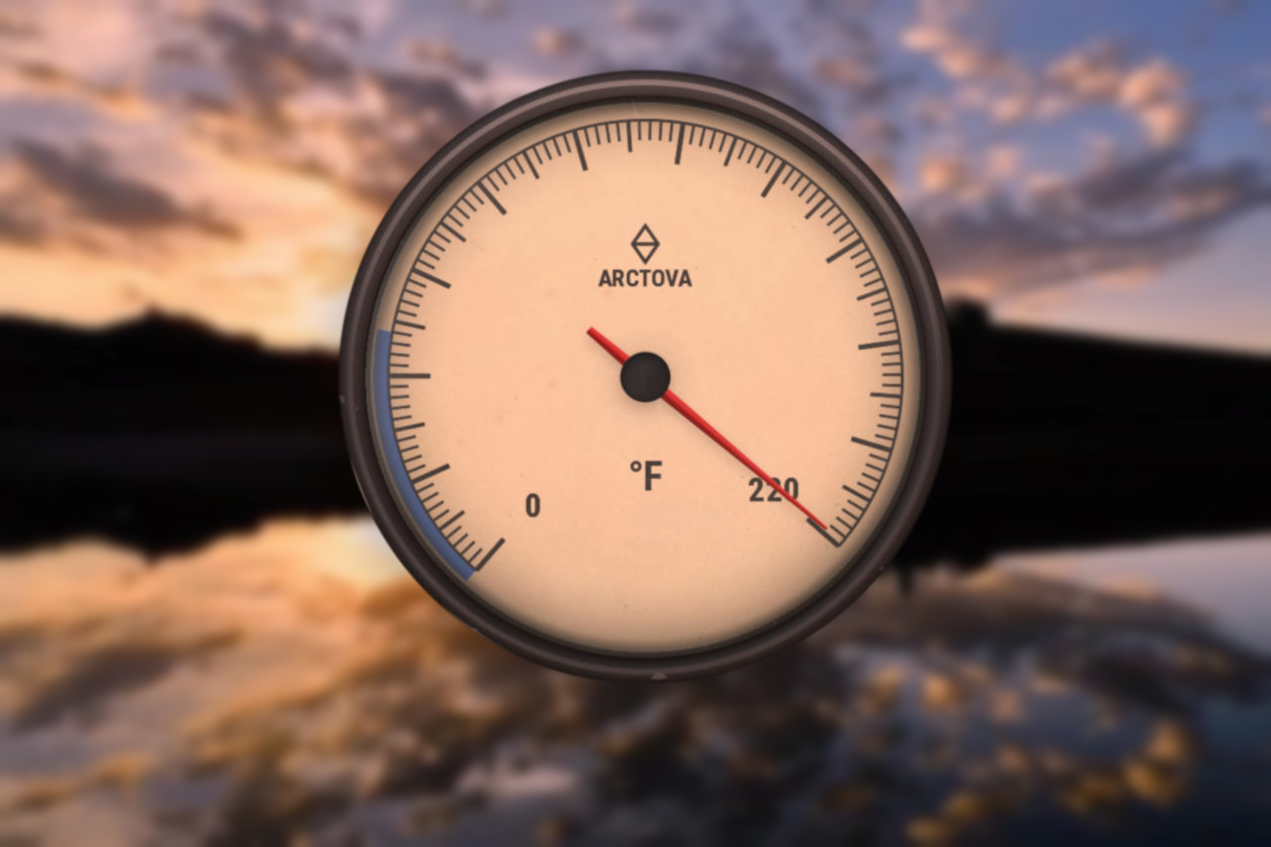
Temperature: °F 219
